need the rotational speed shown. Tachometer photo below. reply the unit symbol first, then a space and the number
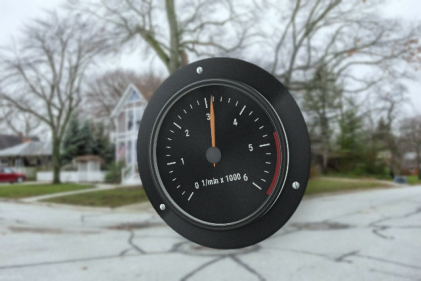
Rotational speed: rpm 3200
